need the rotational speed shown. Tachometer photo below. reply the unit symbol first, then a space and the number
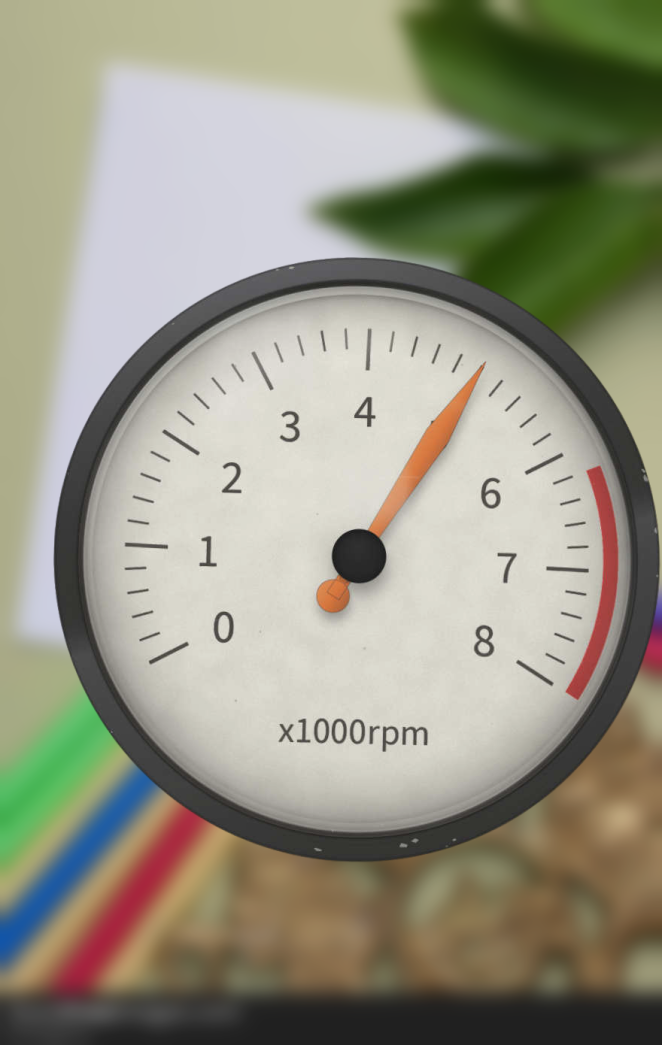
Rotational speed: rpm 5000
